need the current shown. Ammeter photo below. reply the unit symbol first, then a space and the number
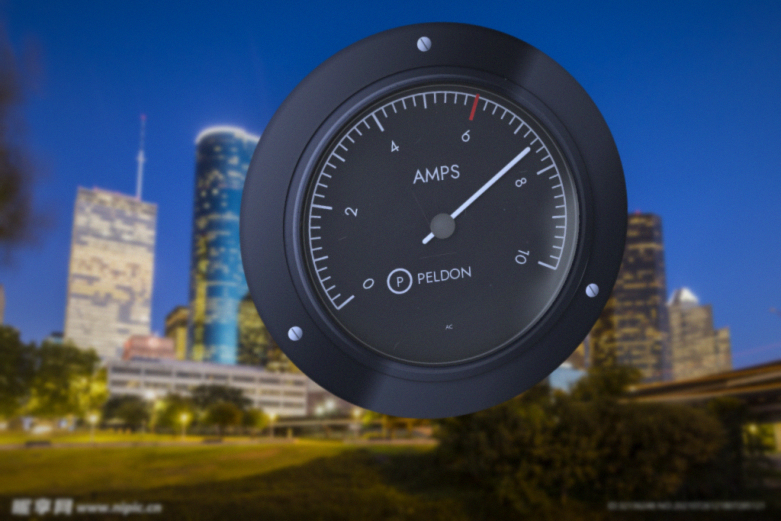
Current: A 7.4
